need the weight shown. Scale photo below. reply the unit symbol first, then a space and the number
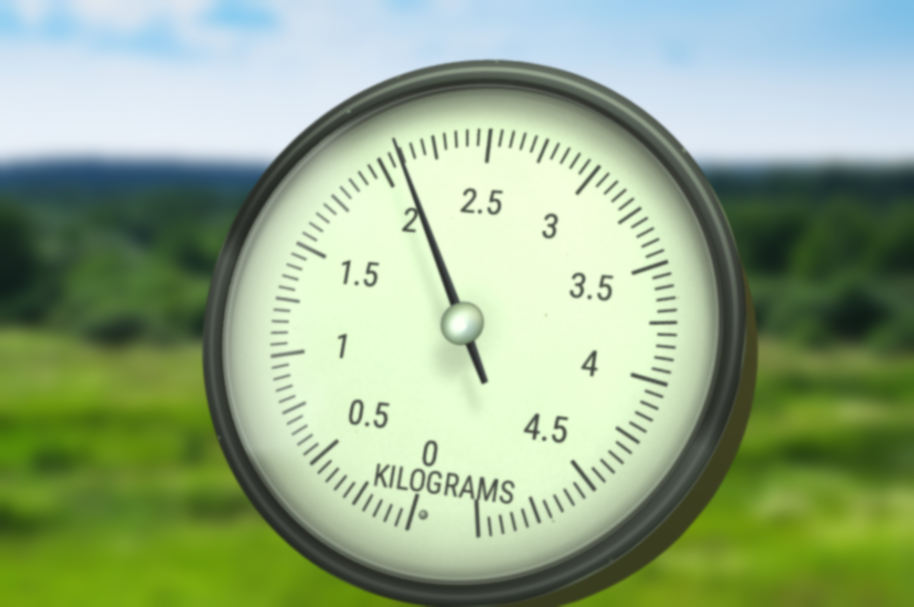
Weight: kg 2.1
